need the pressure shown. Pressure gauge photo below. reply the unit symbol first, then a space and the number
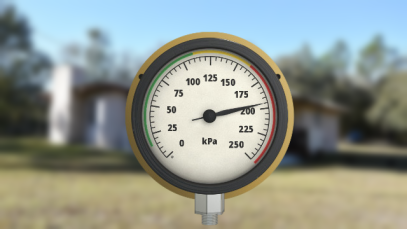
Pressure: kPa 195
